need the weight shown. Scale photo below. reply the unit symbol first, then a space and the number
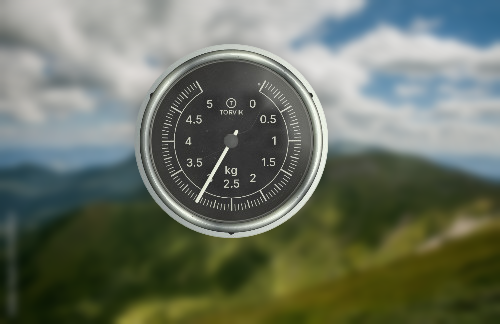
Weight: kg 3
